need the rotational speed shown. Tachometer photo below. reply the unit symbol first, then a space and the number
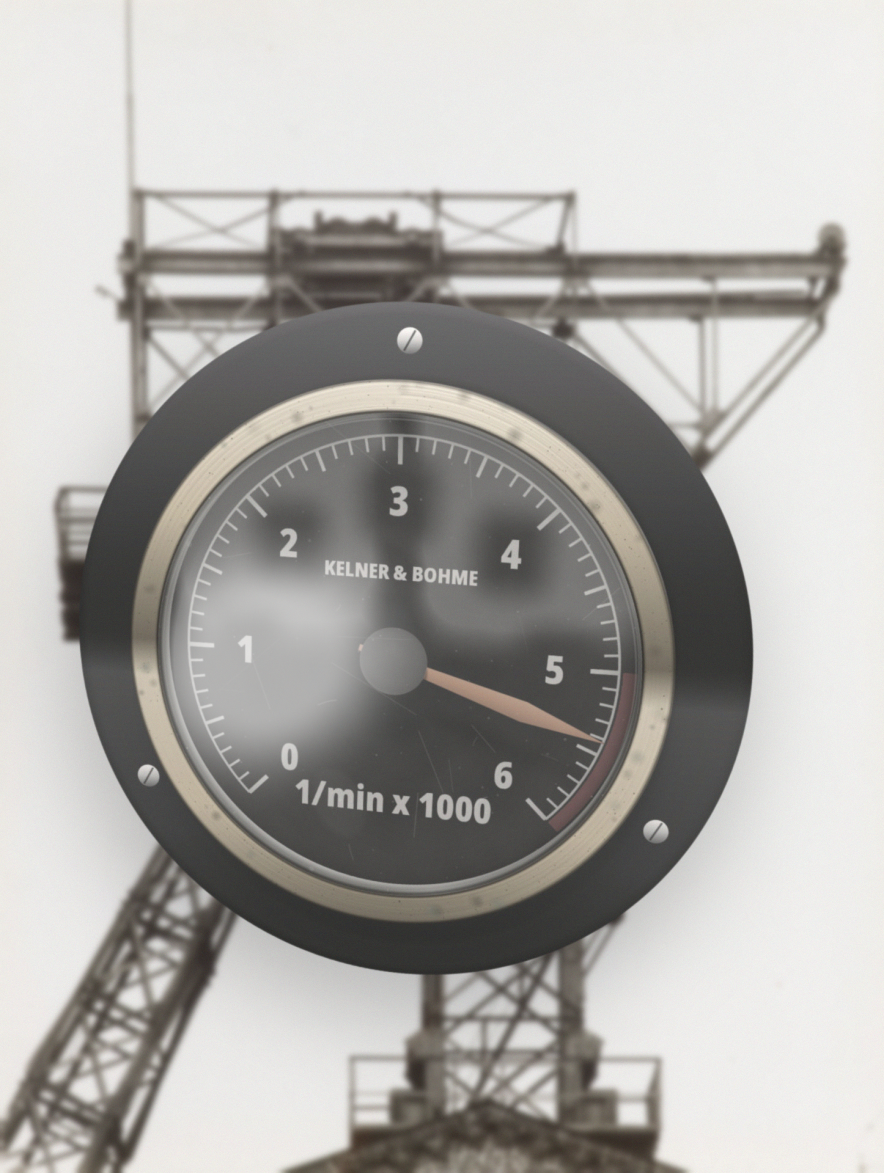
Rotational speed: rpm 5400
